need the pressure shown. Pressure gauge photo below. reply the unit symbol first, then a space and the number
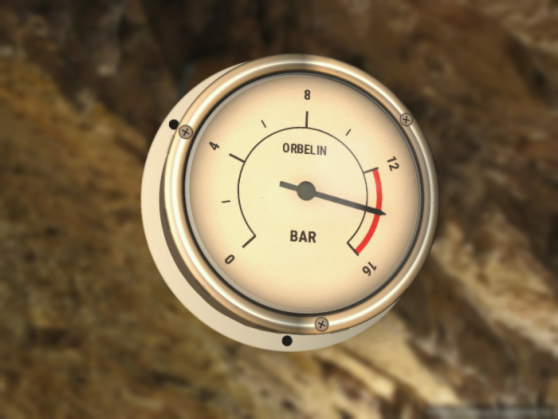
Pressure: bar 14
